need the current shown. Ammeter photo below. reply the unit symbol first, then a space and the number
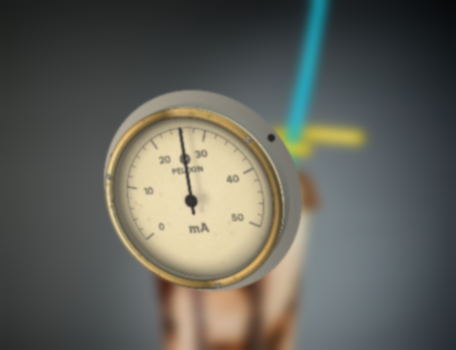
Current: mA 26
